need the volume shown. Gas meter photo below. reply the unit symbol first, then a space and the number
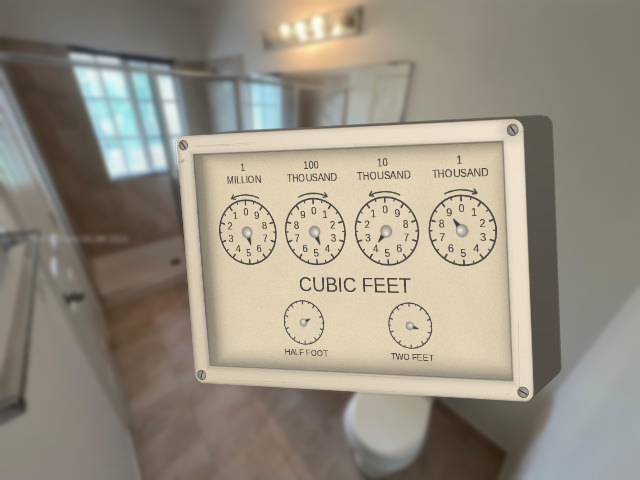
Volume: ft³ 543900
